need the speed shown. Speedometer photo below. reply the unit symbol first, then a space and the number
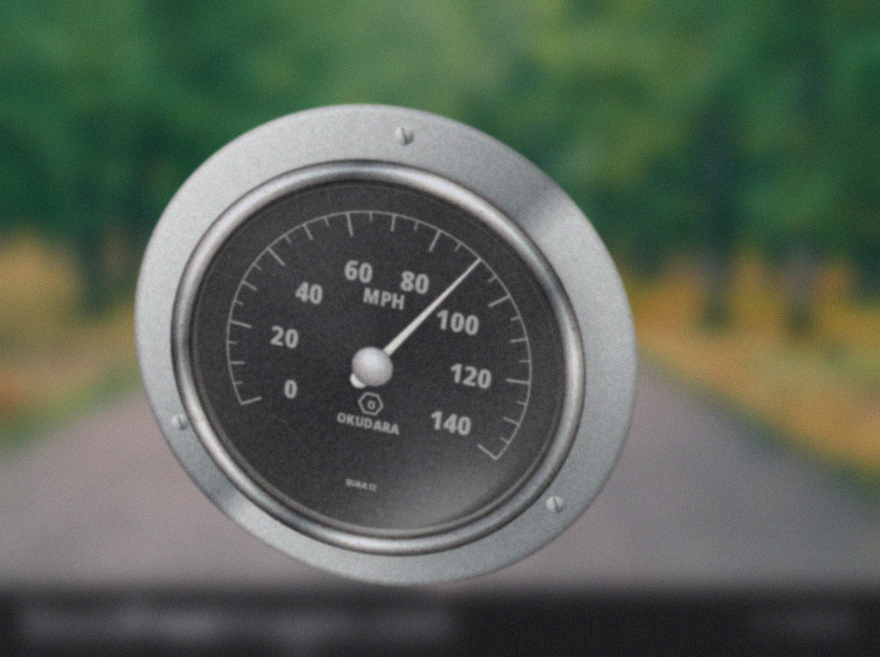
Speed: mph 90
